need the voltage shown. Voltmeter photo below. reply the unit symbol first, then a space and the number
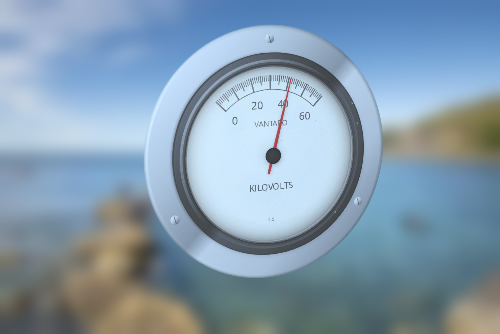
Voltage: kV 40
